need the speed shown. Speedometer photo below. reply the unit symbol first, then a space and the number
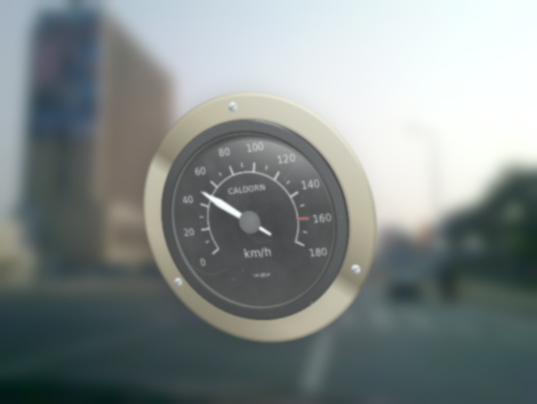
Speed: km/h 50
